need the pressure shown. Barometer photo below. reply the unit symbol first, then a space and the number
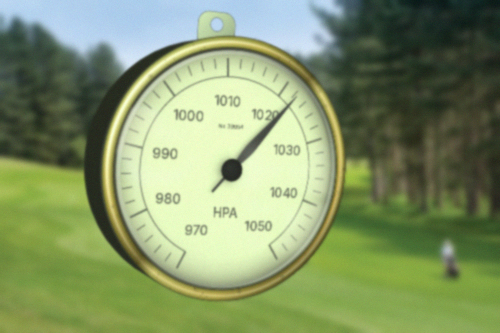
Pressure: hPa 1022
